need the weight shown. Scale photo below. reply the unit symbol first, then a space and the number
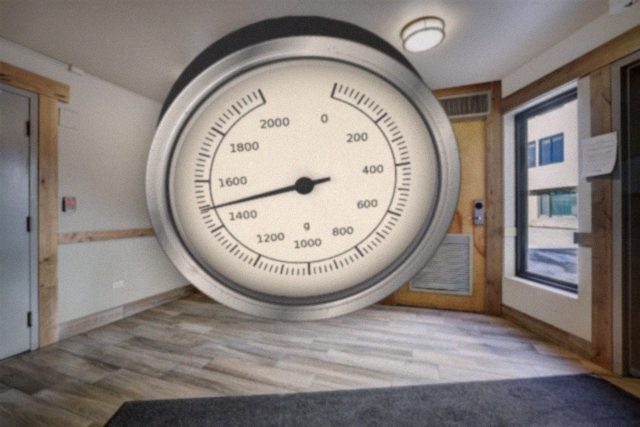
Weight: g 1500
